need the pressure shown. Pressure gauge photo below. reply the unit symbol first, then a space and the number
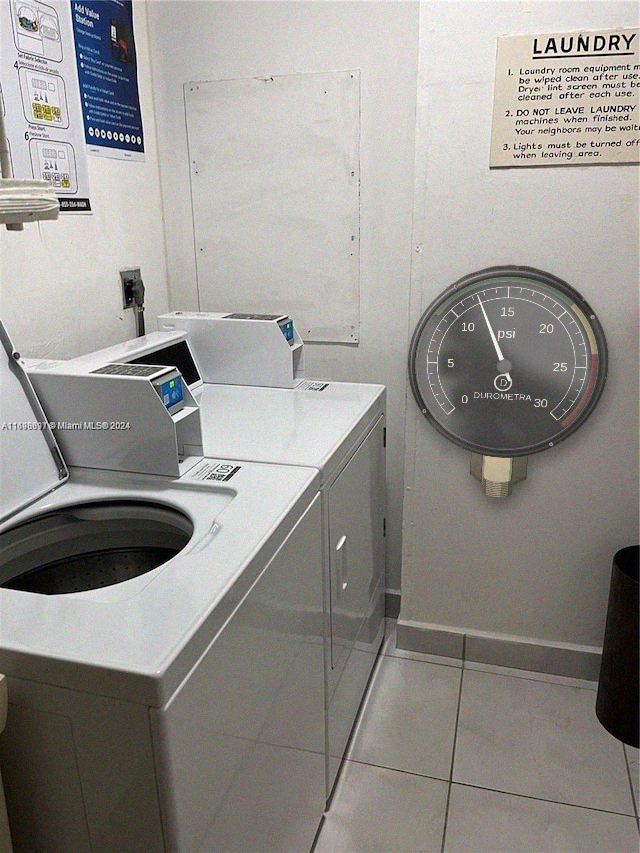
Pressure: psi 12.5
